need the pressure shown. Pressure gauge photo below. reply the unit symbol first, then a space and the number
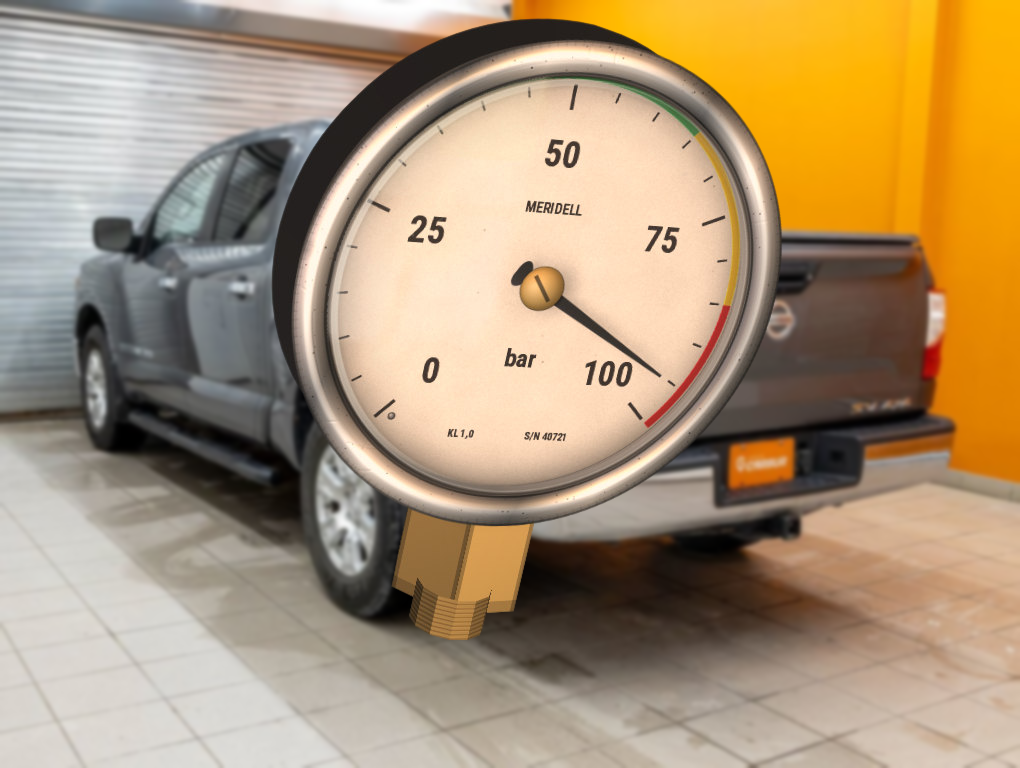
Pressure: bar 95
